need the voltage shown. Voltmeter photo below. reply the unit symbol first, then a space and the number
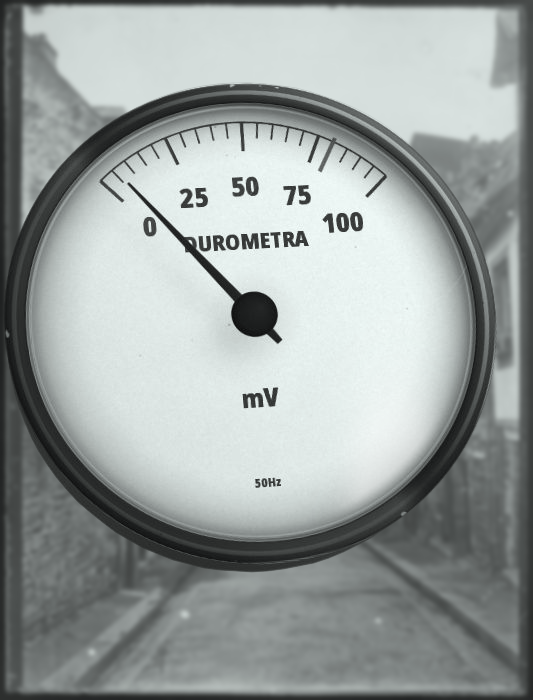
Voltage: mV 5
